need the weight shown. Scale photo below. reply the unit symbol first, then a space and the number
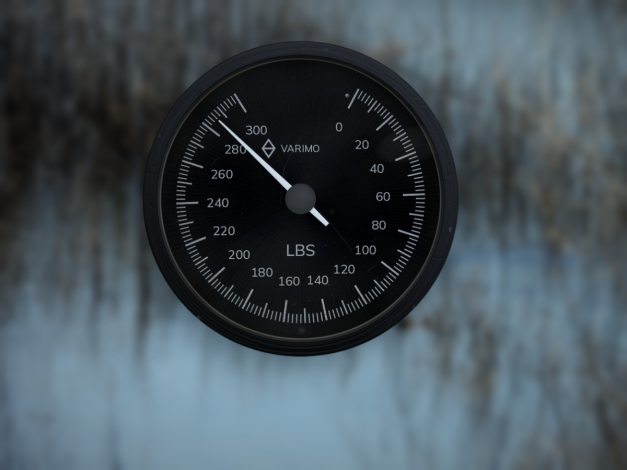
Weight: lb 286
